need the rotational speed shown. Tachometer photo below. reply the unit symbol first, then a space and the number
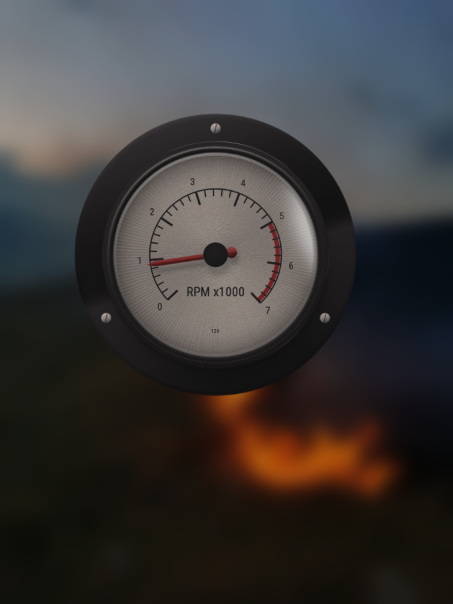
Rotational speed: rpm 900
